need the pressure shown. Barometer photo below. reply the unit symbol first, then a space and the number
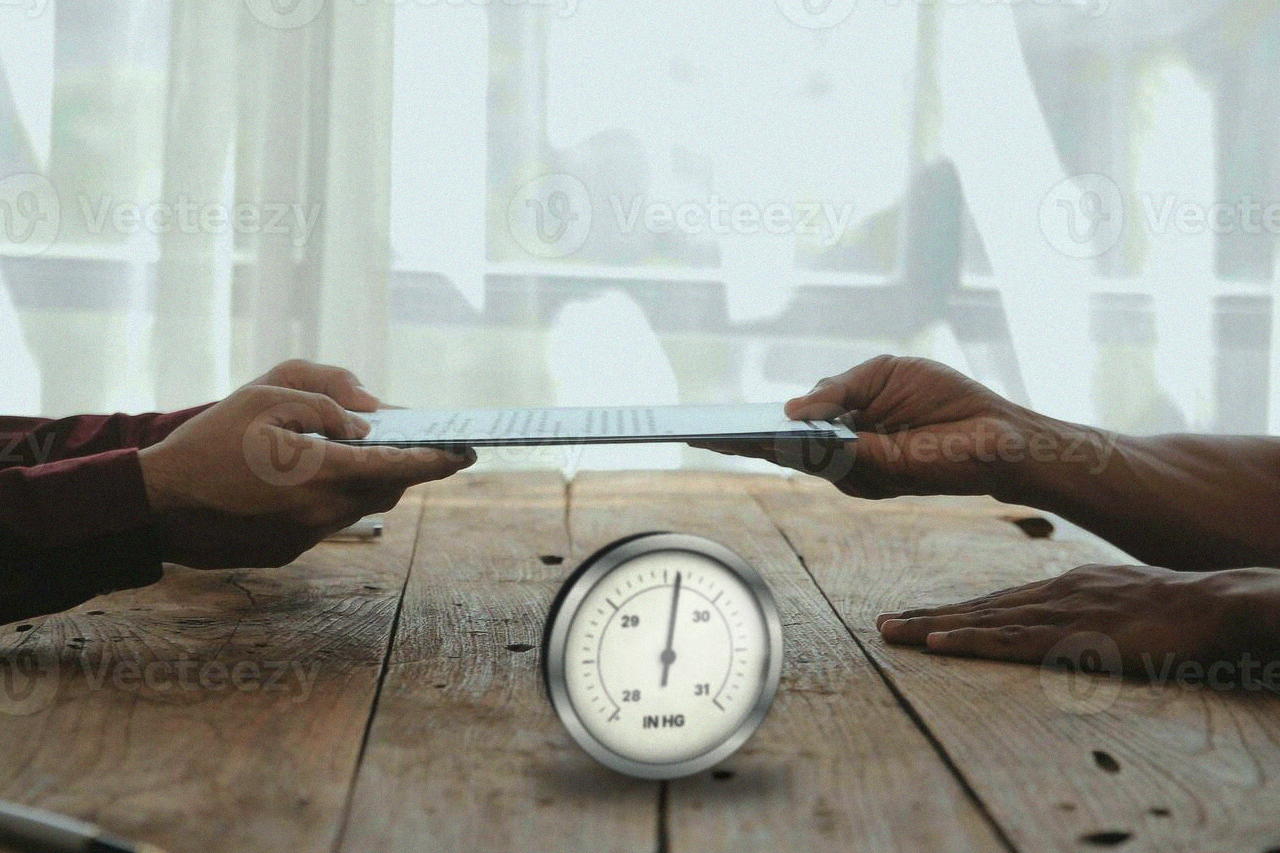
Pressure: inHg 29.6
